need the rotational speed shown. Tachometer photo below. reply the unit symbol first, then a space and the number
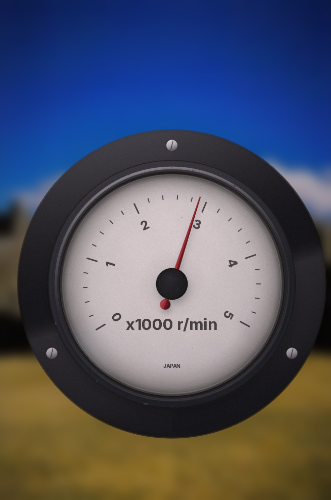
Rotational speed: rpm 2900
